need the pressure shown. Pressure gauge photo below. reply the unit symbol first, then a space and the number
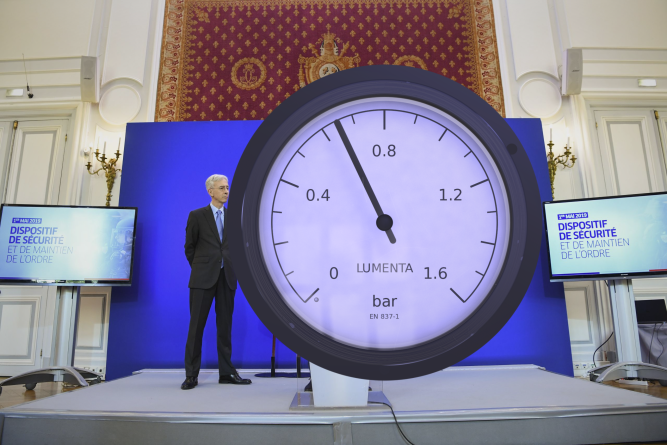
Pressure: bar 0.65
